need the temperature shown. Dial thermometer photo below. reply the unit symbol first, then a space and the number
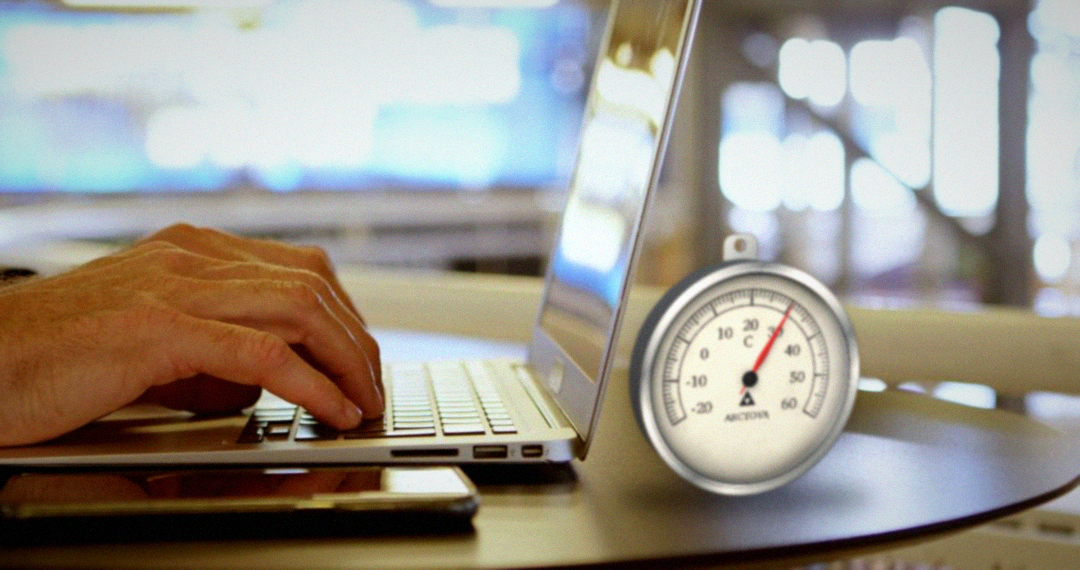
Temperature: °C 30
